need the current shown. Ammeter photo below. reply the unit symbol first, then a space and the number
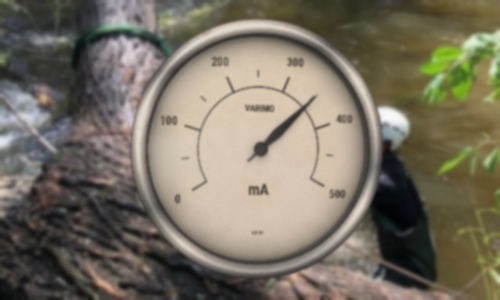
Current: mA 350
